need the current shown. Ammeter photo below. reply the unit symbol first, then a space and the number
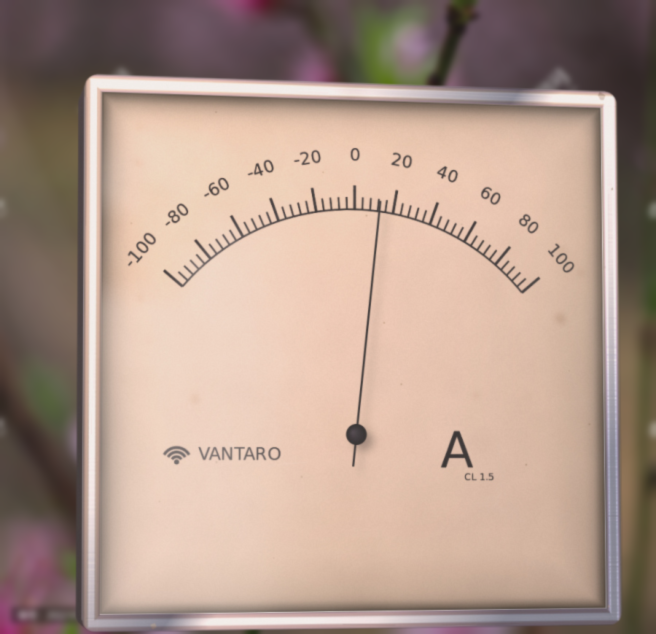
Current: A 12
